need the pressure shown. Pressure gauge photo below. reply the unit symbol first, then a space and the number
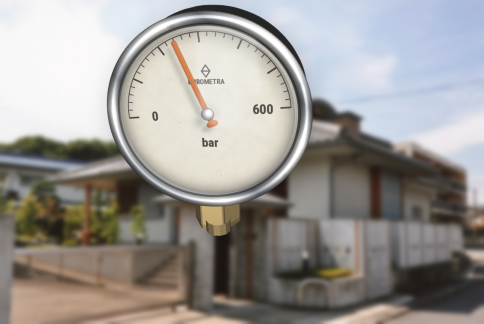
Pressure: bar 240
